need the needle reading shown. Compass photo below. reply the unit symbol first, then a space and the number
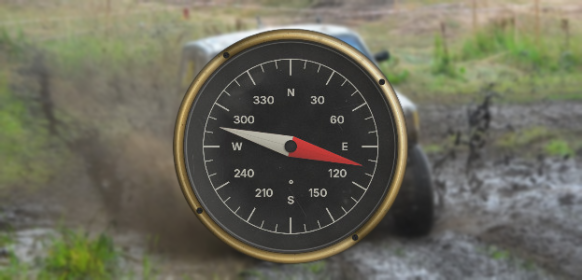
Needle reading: ° 105
